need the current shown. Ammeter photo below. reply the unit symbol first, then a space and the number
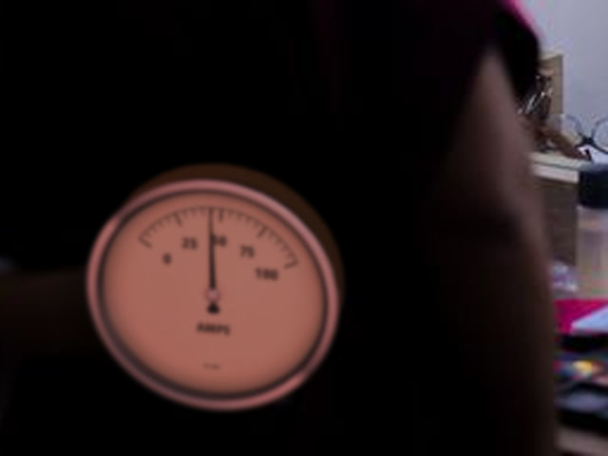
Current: A 45
